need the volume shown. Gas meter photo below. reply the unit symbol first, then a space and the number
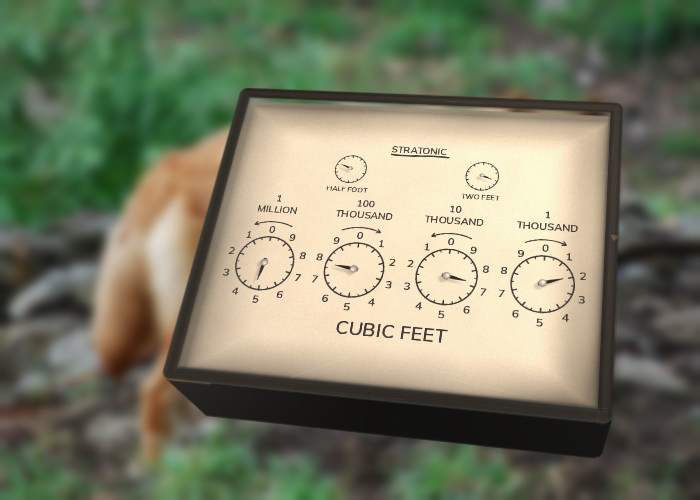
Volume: ft³ 477200
